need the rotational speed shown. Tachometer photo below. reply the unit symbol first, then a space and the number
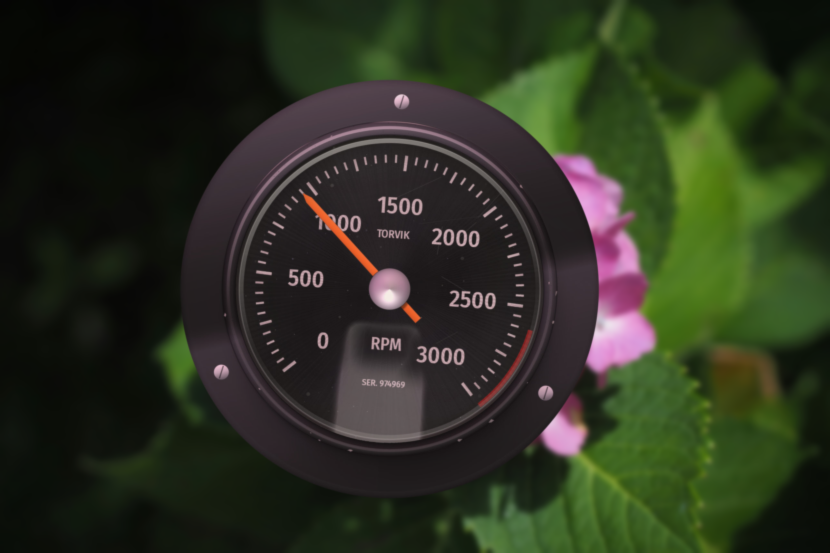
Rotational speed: rpm 950
